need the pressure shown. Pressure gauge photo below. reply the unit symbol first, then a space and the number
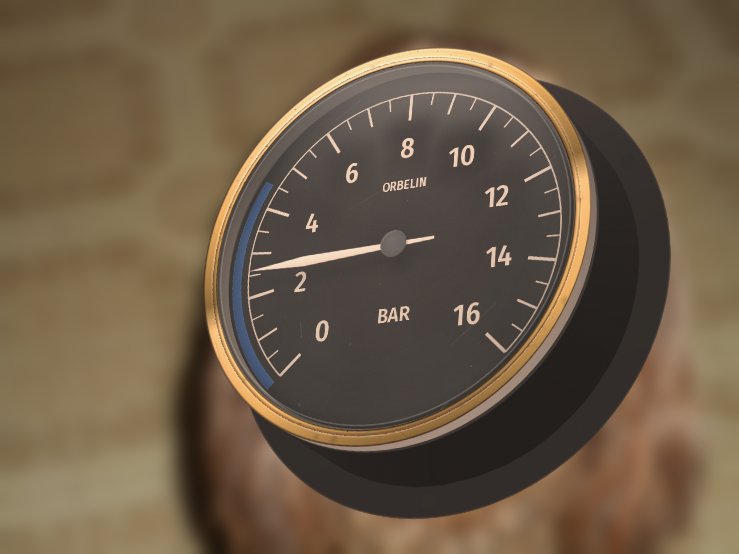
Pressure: bar 2.5
